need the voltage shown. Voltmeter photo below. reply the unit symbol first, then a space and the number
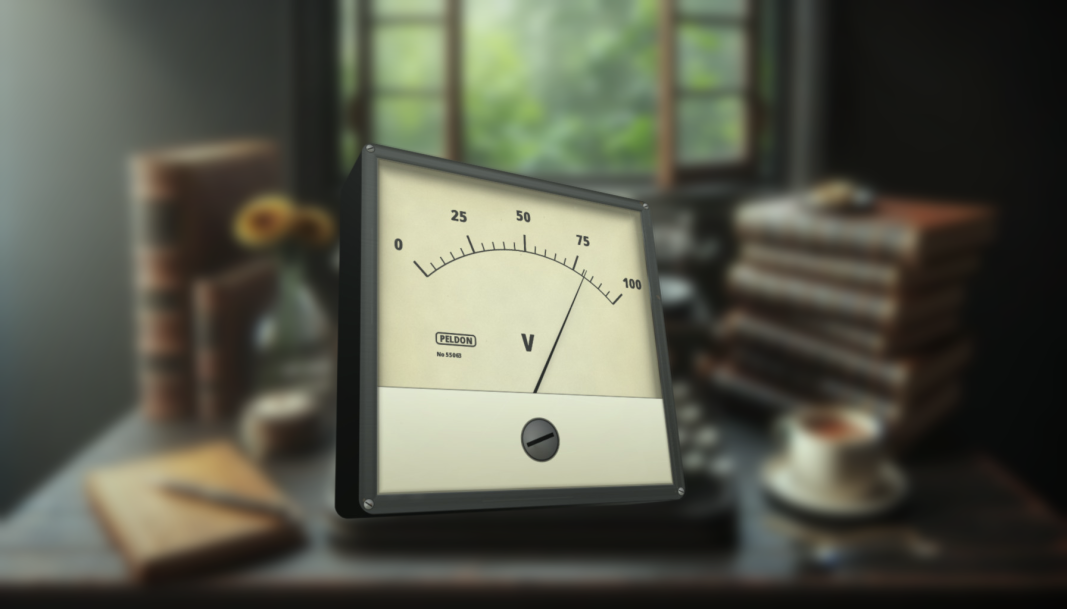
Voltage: V 80
